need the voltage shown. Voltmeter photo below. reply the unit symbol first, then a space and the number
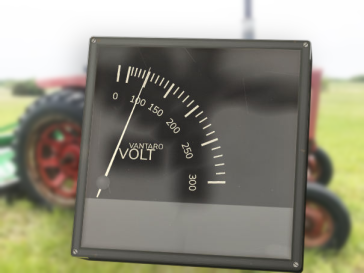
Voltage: V 100
